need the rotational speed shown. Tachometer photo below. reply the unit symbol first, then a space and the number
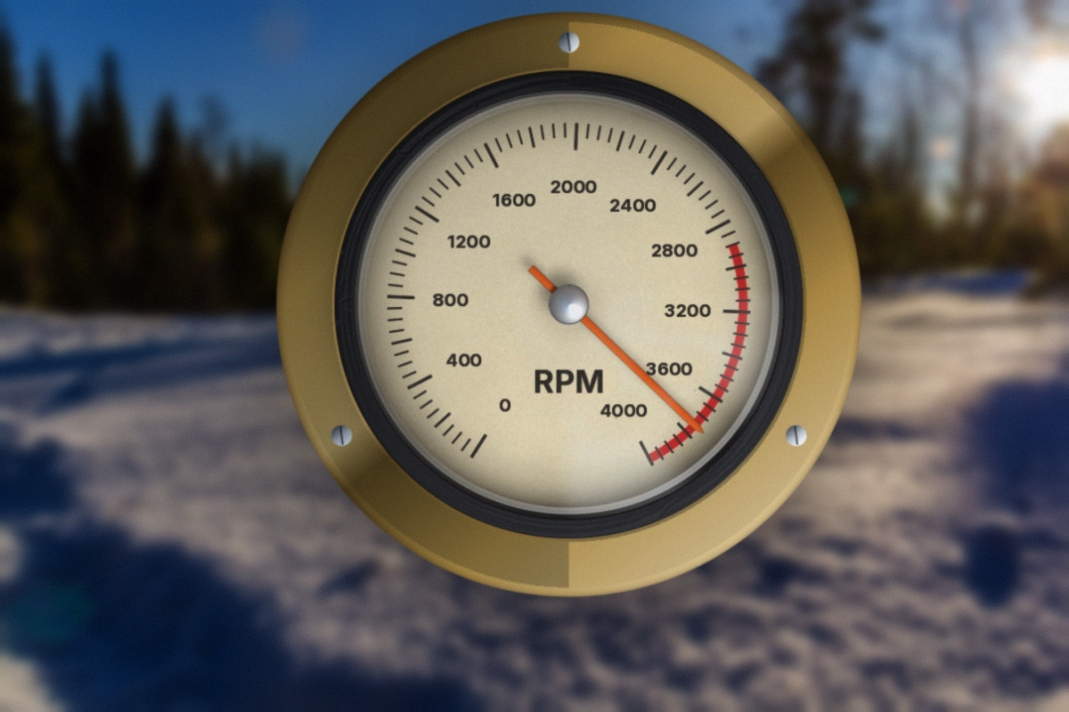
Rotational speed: rpm 3750
